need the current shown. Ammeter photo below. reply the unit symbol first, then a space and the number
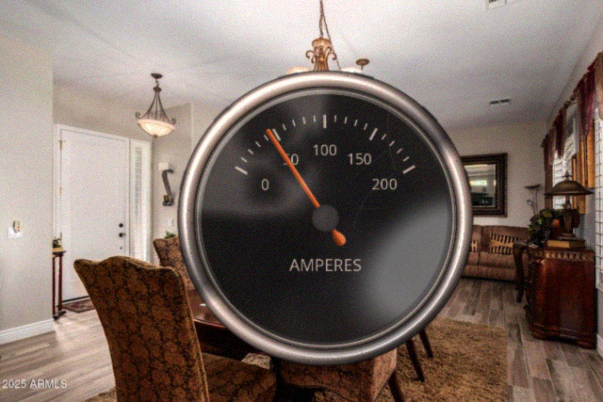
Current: A 45
